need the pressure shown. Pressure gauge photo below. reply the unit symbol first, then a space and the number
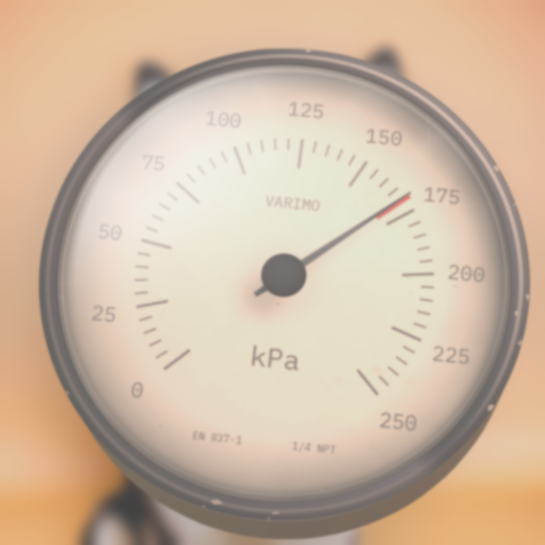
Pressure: kPa 170
